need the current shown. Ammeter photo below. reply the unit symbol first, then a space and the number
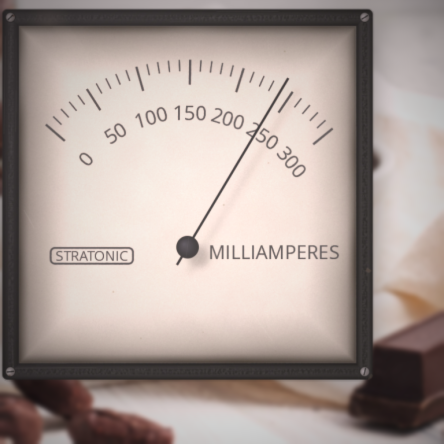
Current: mA 240
